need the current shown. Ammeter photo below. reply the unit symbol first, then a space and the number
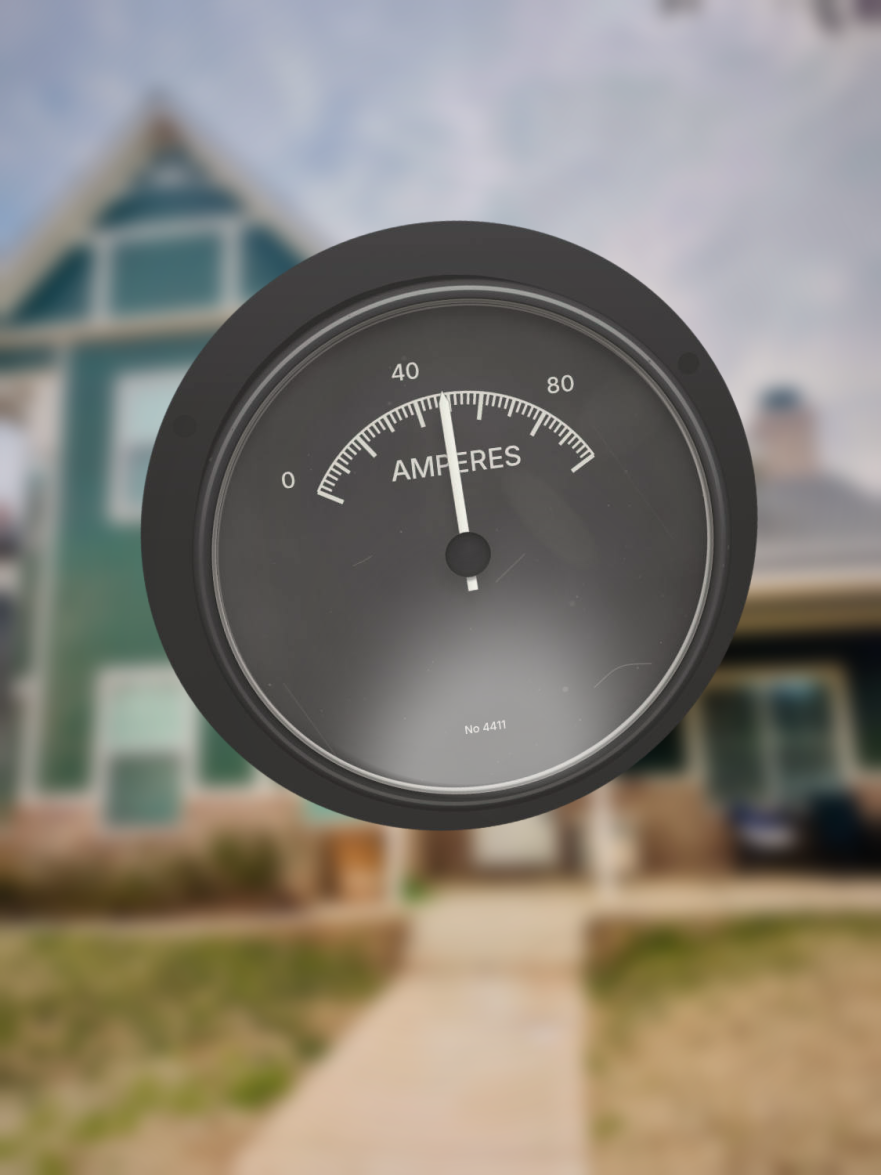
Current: A 48
